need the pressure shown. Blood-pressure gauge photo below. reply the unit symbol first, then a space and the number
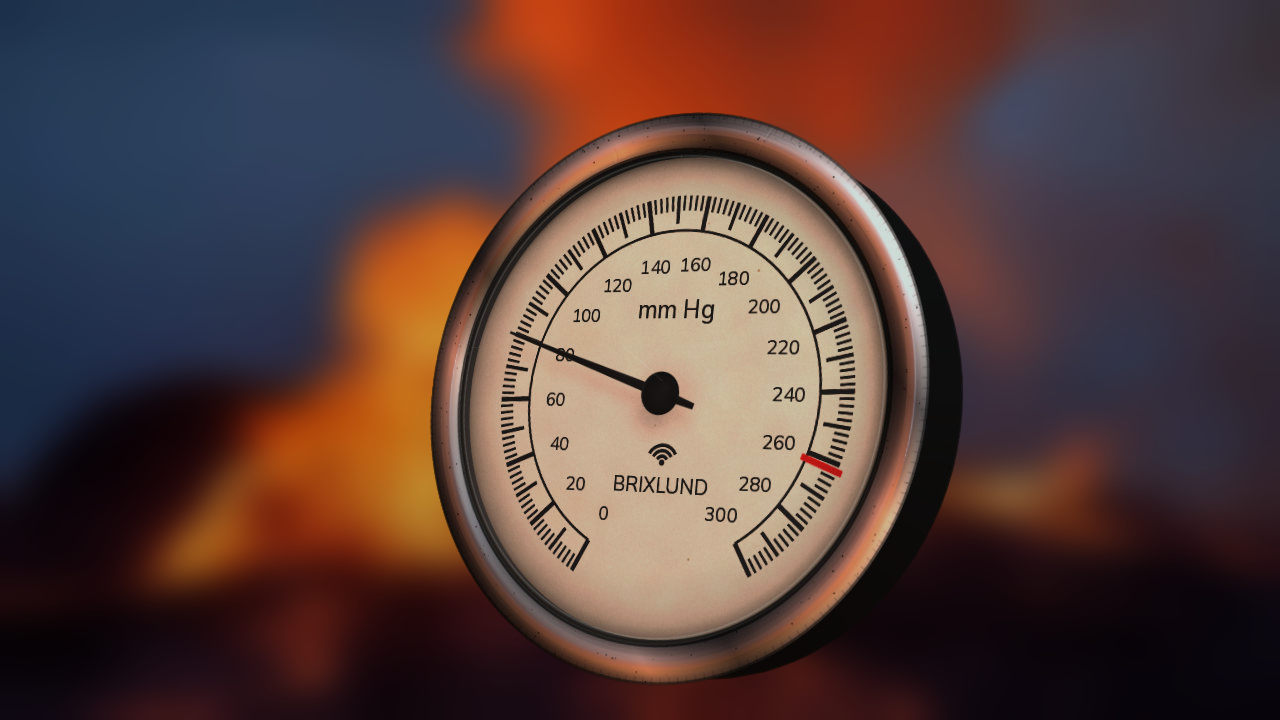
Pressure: mmHg 80
